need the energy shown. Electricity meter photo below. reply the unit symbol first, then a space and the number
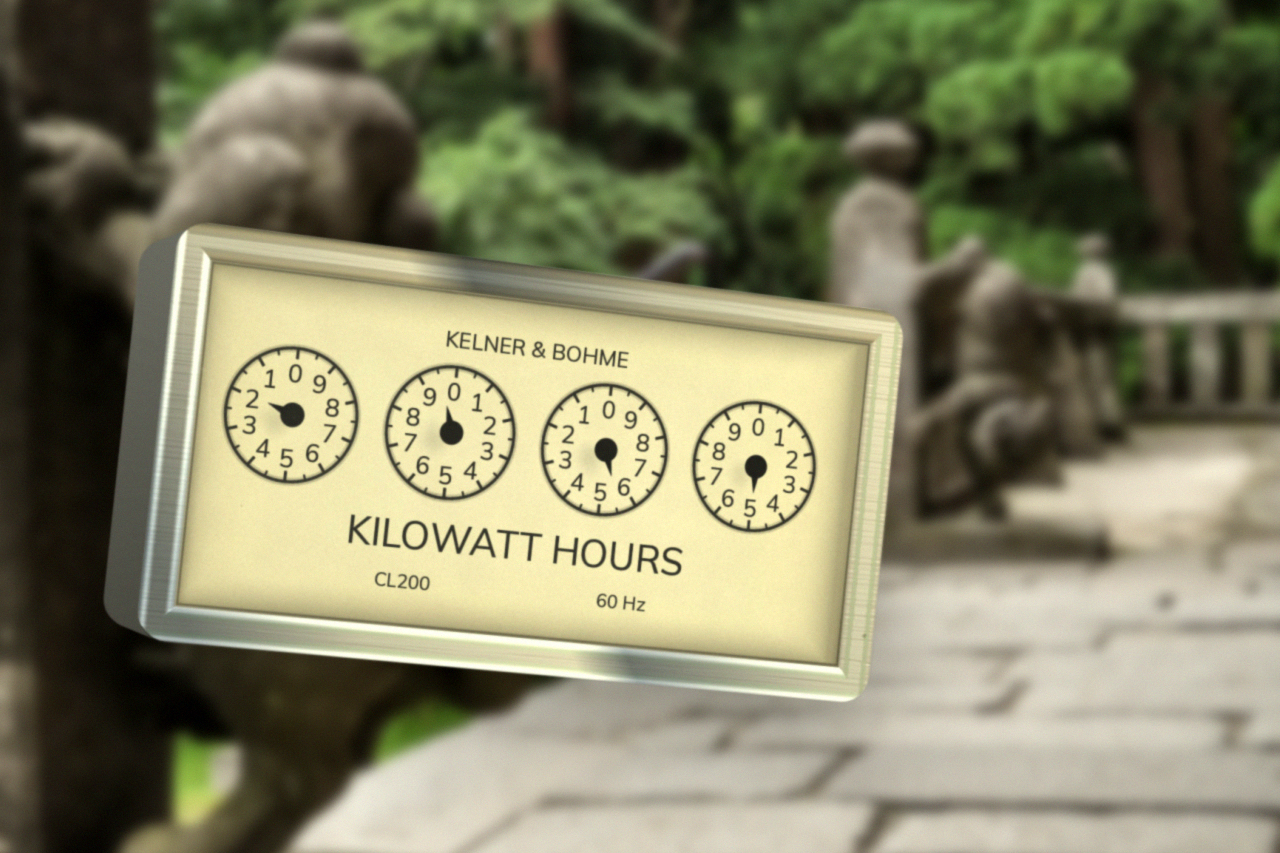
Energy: kWh 1955
